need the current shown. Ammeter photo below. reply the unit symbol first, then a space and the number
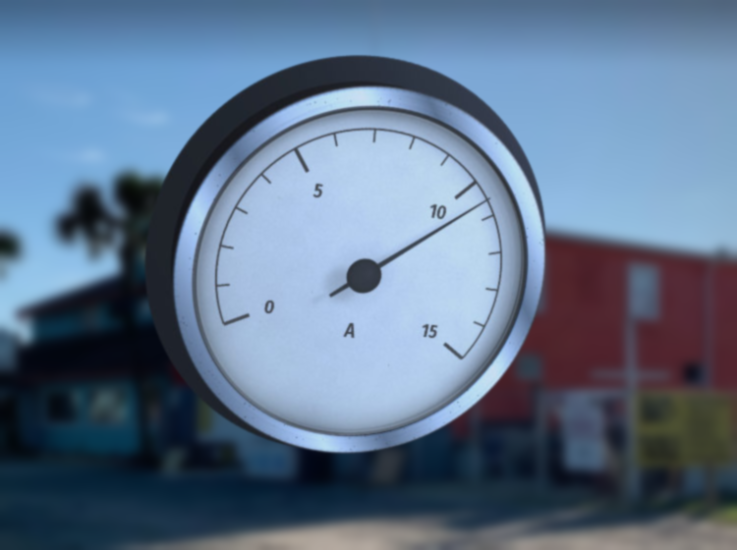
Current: A 10.5
